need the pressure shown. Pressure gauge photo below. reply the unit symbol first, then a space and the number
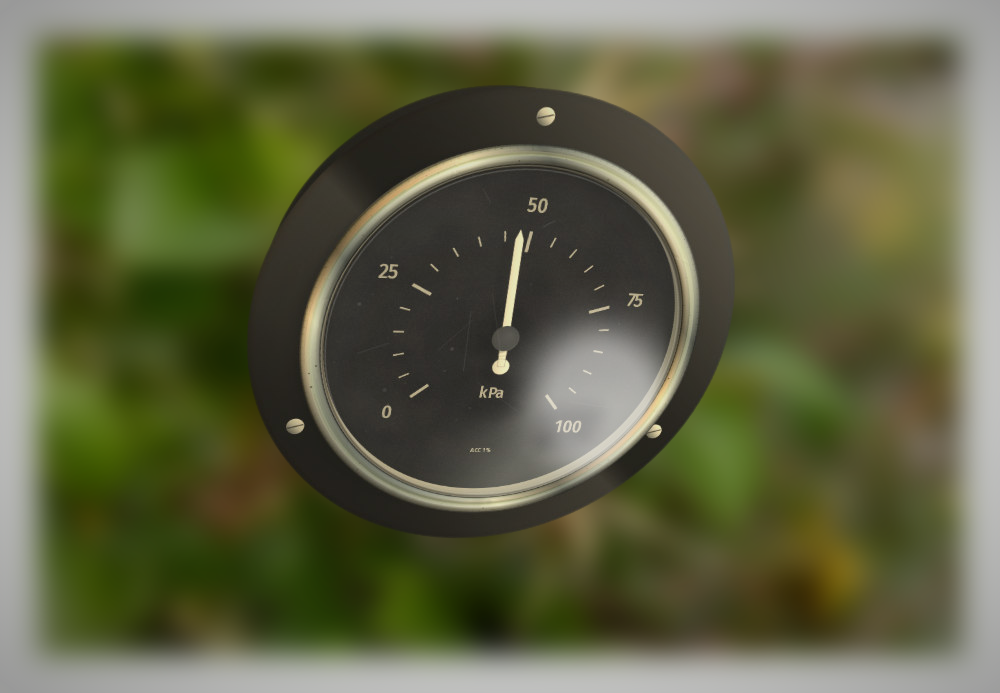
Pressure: kPa 47.5
